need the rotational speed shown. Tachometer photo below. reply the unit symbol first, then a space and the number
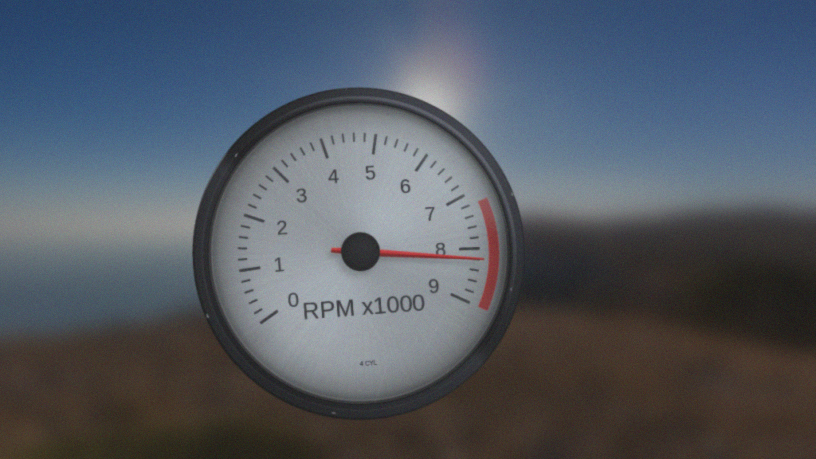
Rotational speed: rpm 8200
